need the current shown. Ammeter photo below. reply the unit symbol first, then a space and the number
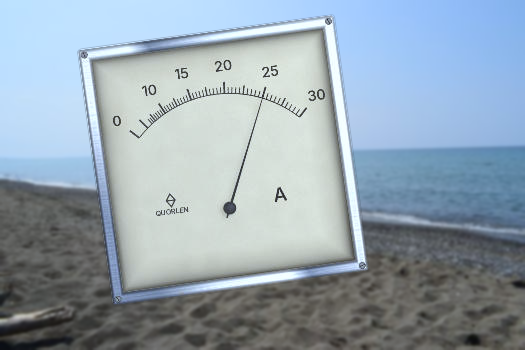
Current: A 25
